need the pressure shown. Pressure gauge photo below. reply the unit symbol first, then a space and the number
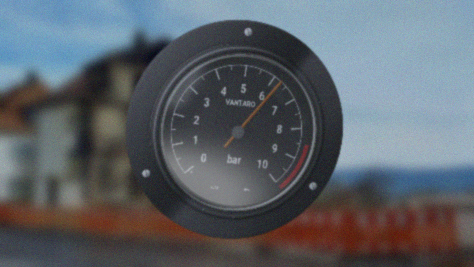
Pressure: bar 6.25
